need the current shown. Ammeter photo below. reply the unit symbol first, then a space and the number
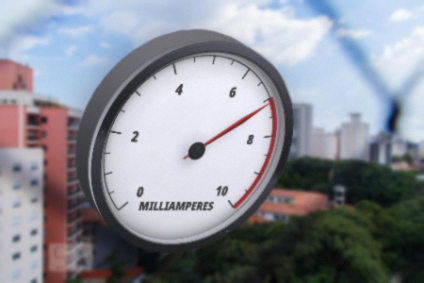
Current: mA 7
